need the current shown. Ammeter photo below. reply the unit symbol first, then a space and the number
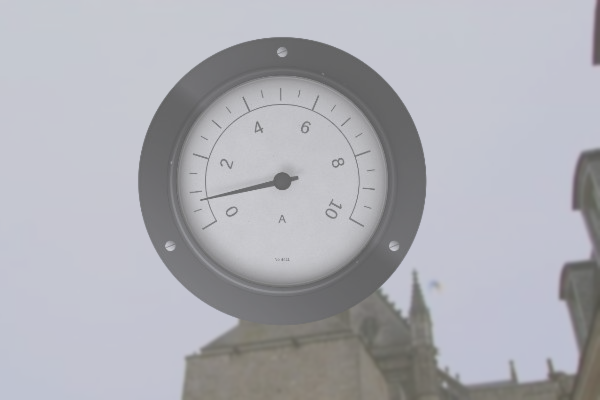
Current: A 0.75
